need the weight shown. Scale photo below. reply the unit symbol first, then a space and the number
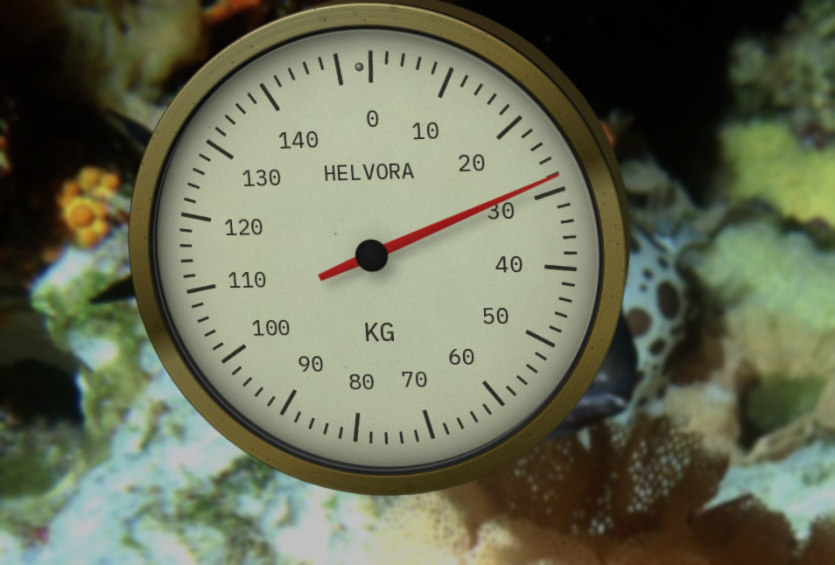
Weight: kg 28
